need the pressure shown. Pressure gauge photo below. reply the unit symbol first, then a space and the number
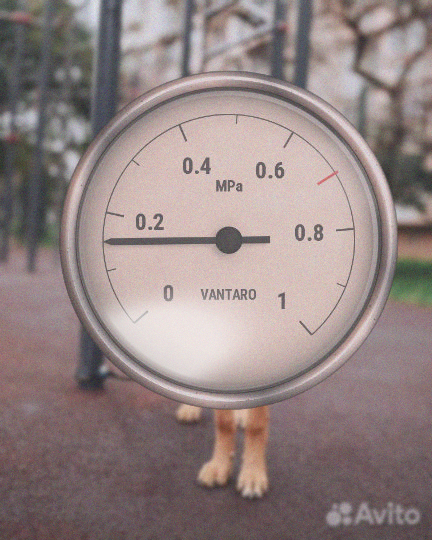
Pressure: MPa 0.15
